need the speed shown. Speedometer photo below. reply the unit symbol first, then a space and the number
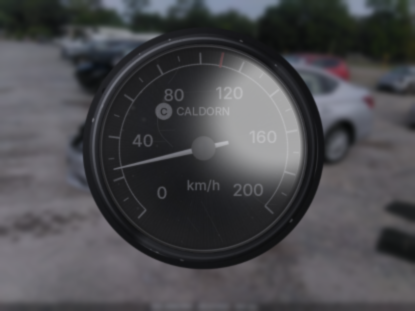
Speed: km/h 25
